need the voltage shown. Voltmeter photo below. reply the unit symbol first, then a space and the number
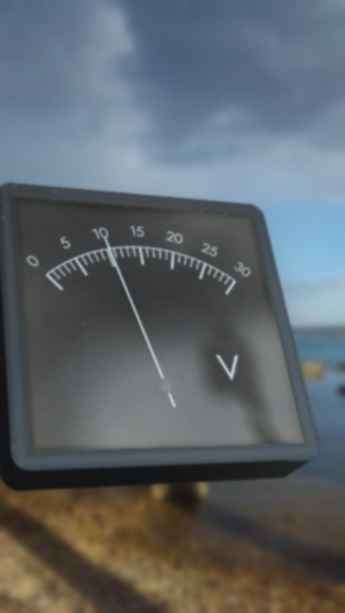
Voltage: V 10
